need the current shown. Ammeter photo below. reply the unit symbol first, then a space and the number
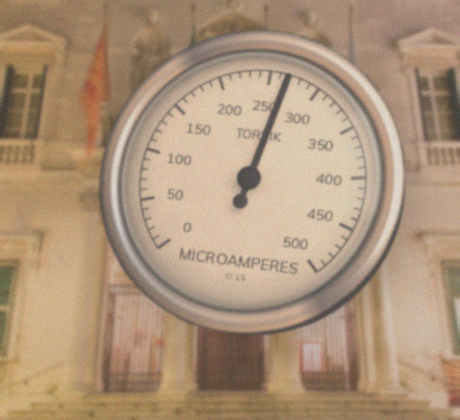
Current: µA 270
